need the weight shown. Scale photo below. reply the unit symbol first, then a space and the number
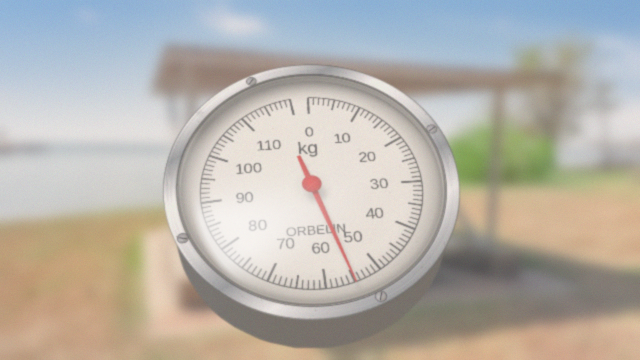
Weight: kg 55
